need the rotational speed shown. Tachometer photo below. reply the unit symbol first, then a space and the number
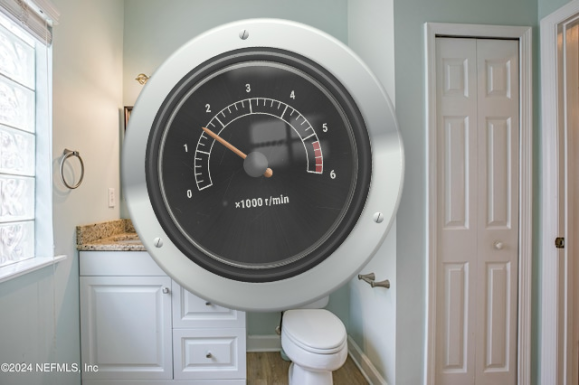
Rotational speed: rpm 1600
